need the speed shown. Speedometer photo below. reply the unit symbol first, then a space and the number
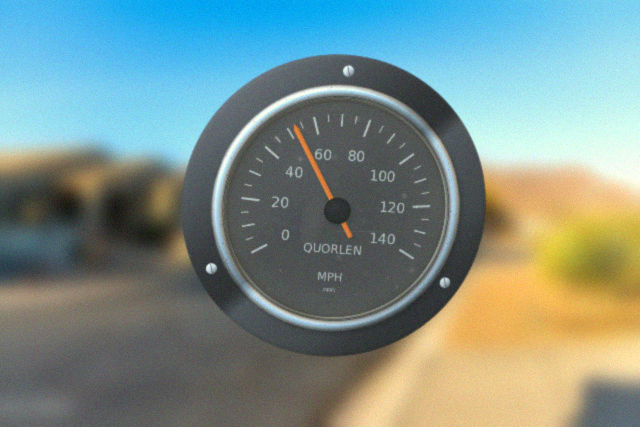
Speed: mph 52.5
